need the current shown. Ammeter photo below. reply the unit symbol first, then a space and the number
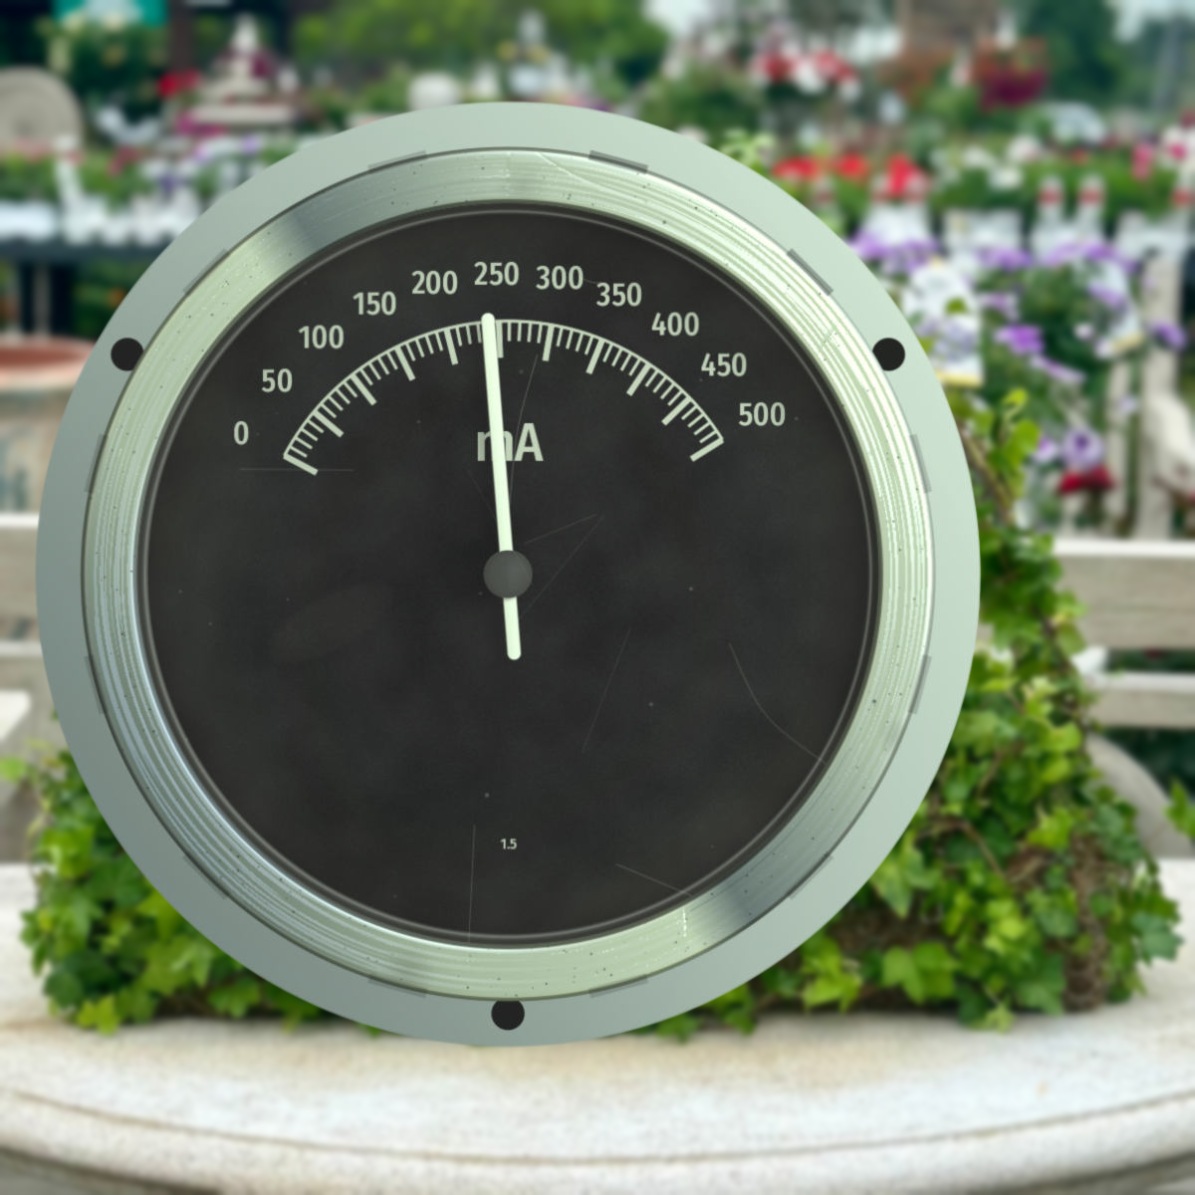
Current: mA 240
